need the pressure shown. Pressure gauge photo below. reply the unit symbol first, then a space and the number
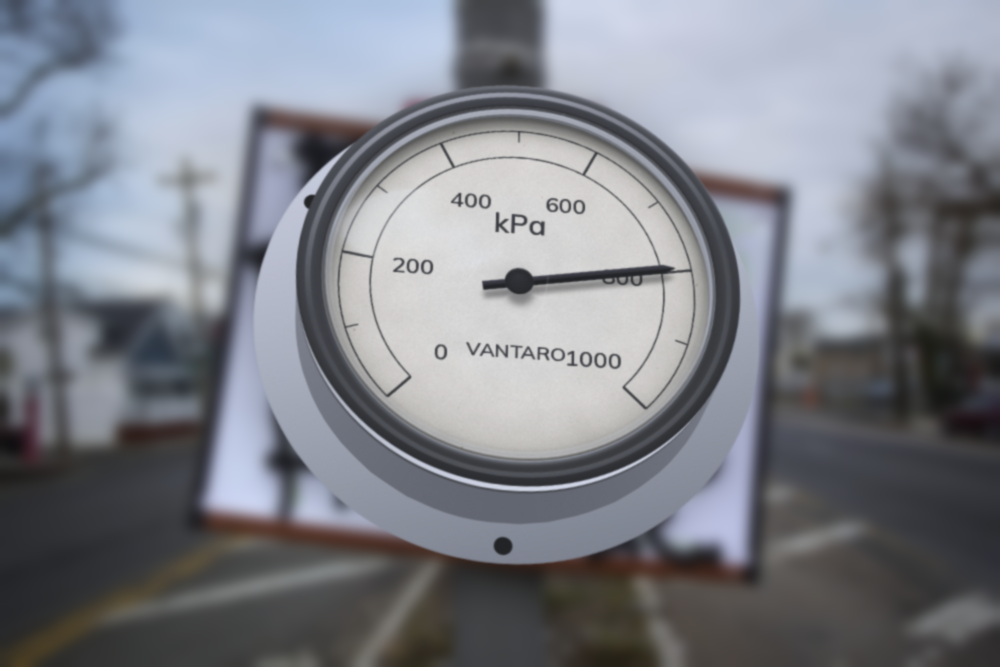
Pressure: kPa 800
